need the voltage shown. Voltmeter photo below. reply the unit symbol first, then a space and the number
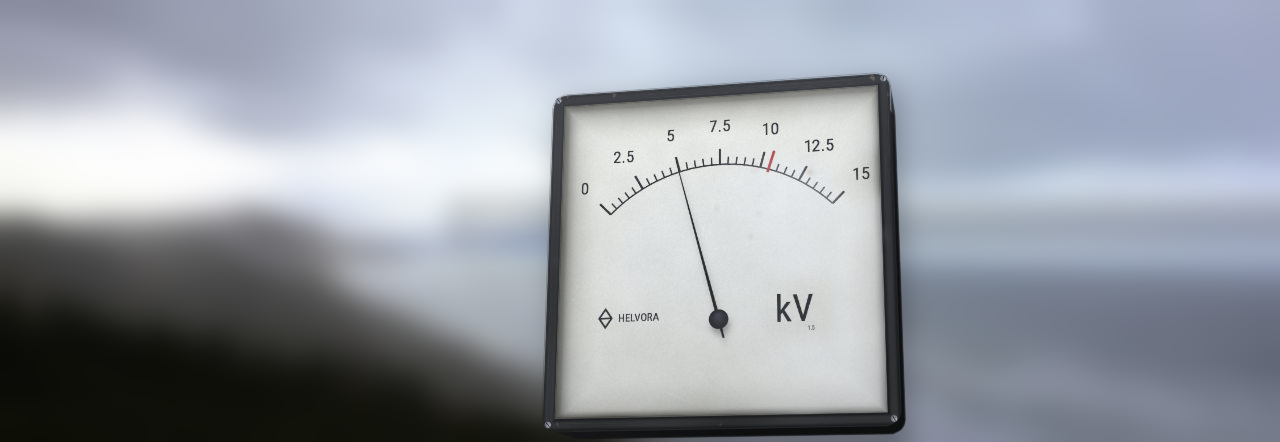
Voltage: kV 5
